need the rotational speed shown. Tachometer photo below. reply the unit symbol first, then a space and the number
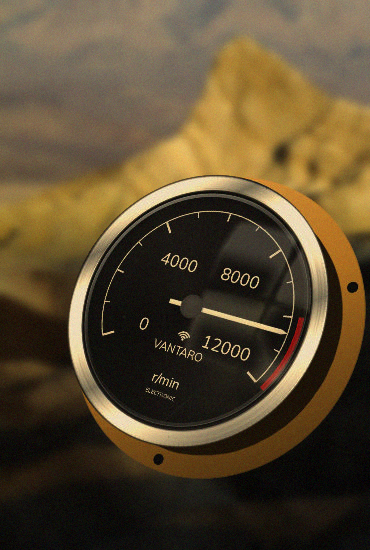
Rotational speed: rpm 10500
